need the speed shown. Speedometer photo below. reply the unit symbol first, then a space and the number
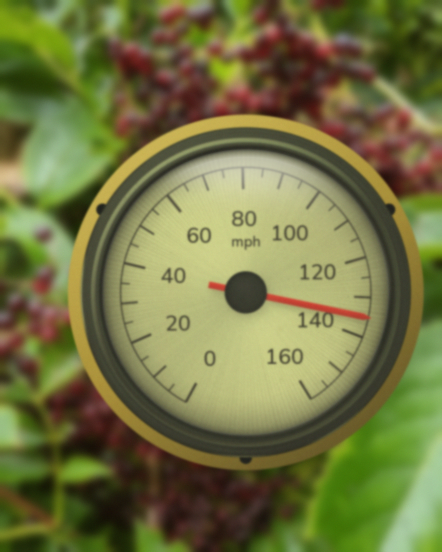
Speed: mph 135
